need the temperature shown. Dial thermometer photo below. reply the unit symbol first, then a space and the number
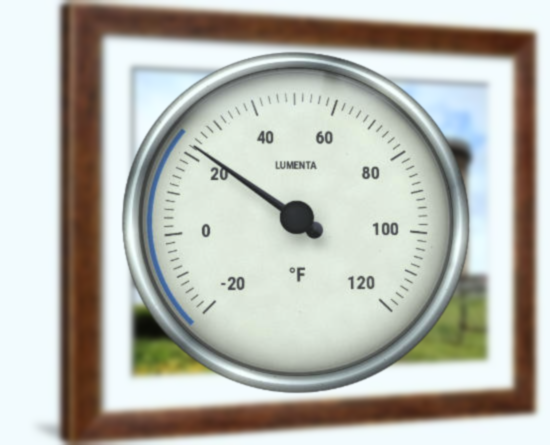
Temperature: °F 22
